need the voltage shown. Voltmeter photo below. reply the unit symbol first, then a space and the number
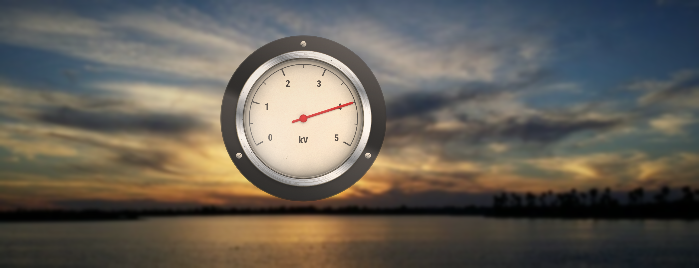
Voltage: kV 4
